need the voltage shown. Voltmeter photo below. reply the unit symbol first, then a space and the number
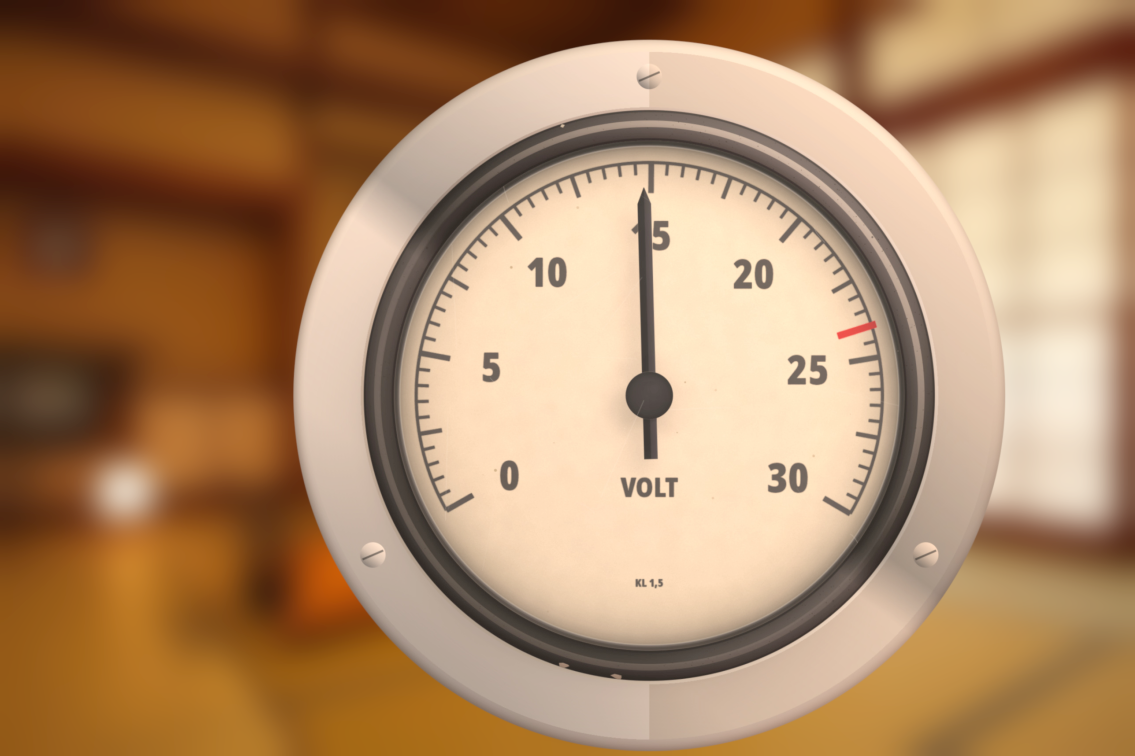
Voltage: V 14.75
